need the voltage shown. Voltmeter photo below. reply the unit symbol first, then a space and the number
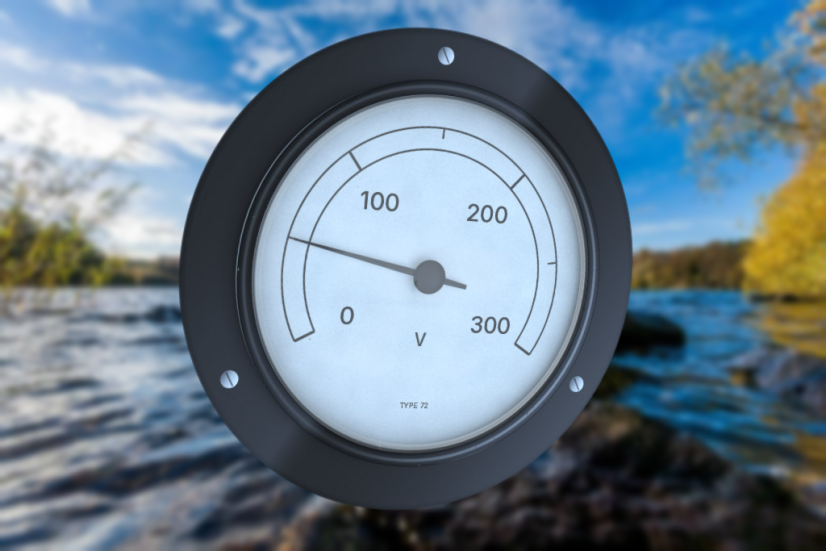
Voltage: V 50
